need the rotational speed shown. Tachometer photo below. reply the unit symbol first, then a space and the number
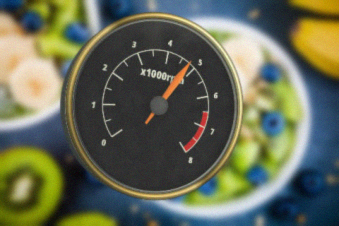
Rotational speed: rpm 4750
